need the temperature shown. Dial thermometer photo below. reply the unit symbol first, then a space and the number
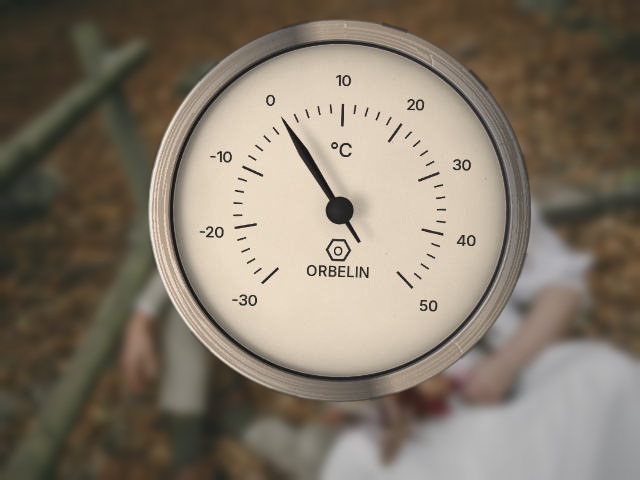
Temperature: °C 0
